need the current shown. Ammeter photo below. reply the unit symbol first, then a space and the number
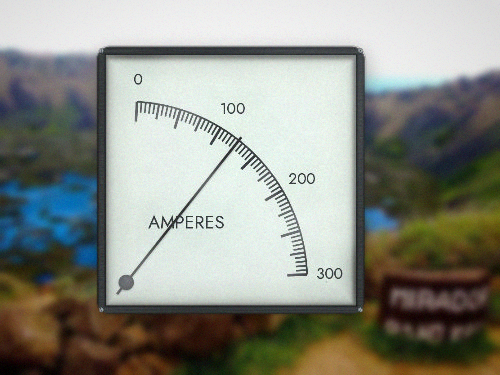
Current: A 125
